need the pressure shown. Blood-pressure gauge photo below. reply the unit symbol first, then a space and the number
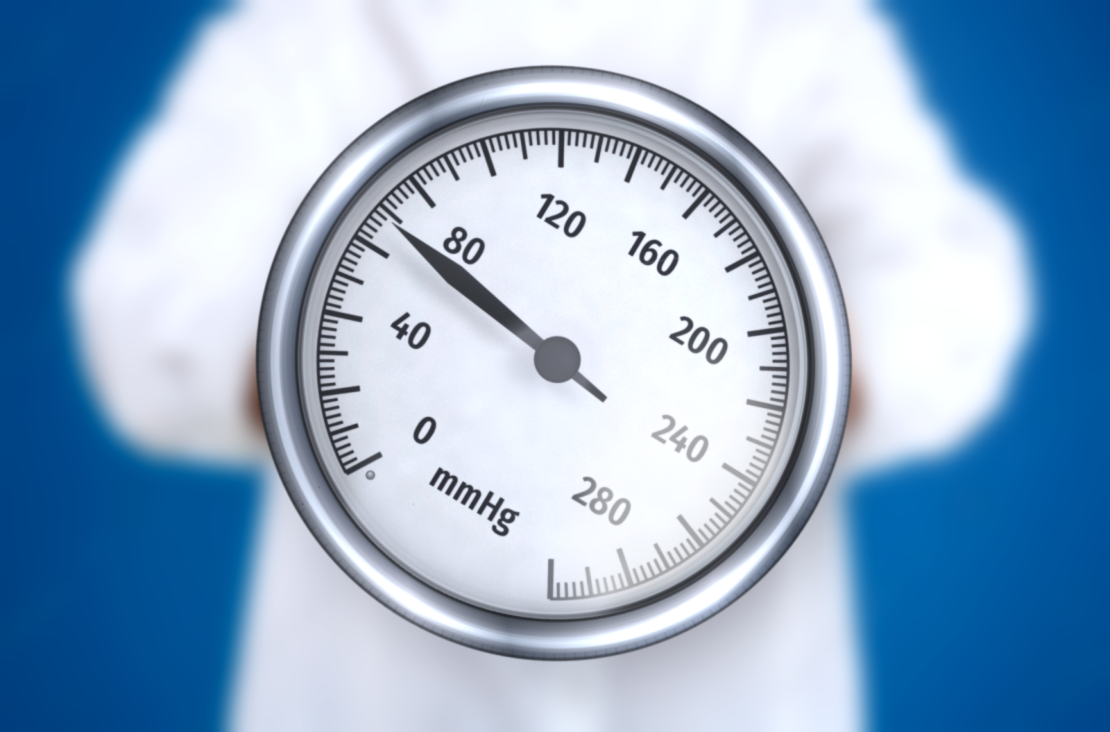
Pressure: mmHg 68
